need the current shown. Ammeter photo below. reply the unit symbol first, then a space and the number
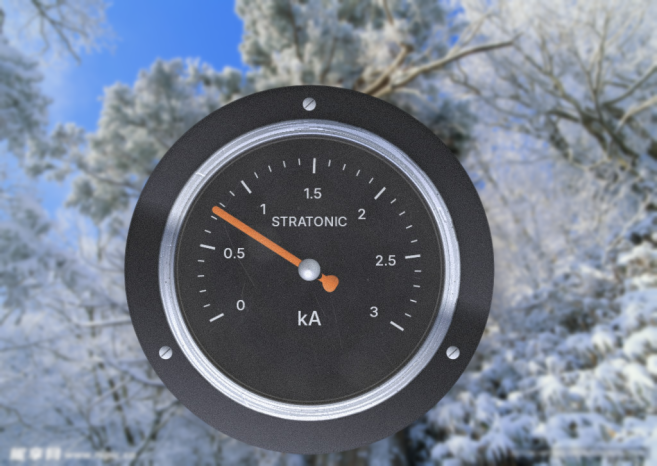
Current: kA 0.75
